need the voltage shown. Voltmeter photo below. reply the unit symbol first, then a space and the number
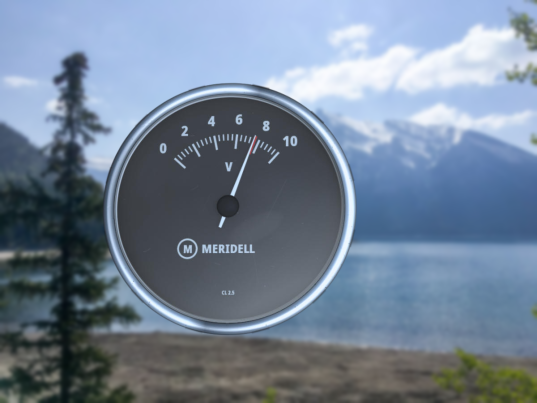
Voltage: V 7.6
